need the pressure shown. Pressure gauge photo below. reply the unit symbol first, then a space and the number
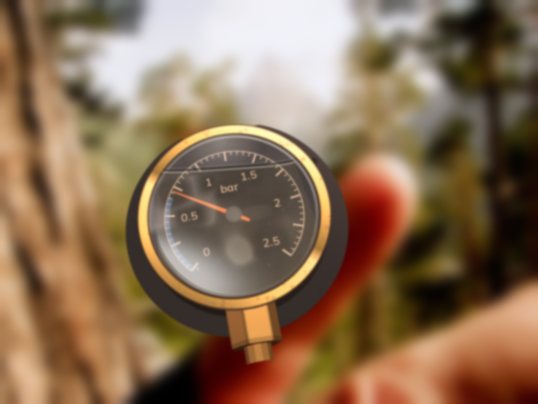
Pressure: bar 0.7
